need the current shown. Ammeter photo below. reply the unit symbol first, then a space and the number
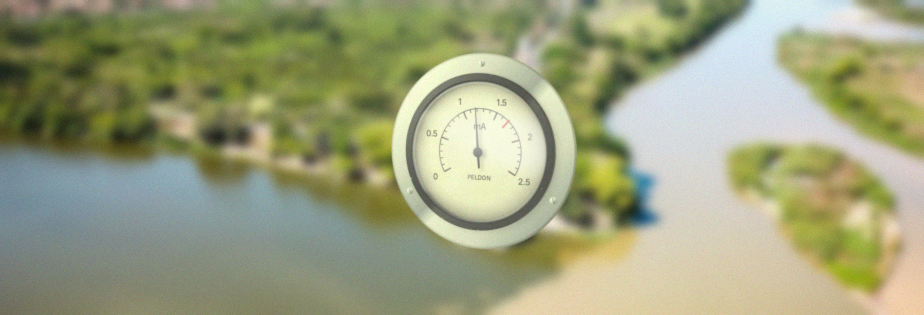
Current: mA 1.2
